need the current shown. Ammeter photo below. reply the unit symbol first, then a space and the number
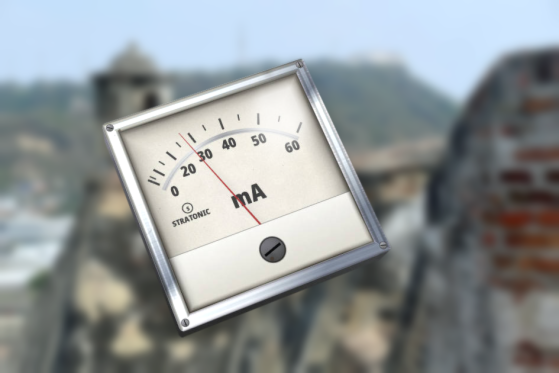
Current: mA 27.5
